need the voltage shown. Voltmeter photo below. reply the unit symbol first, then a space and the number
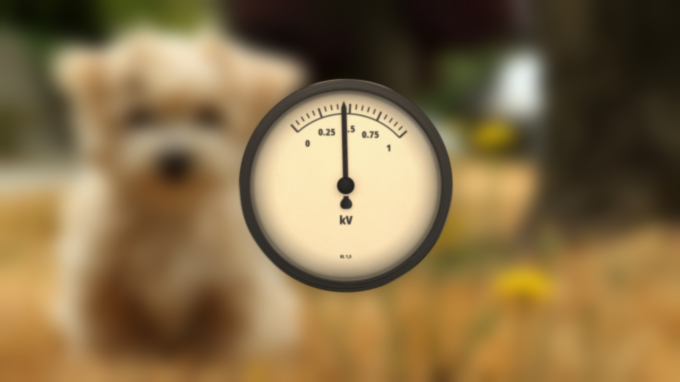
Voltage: kV 0.45
